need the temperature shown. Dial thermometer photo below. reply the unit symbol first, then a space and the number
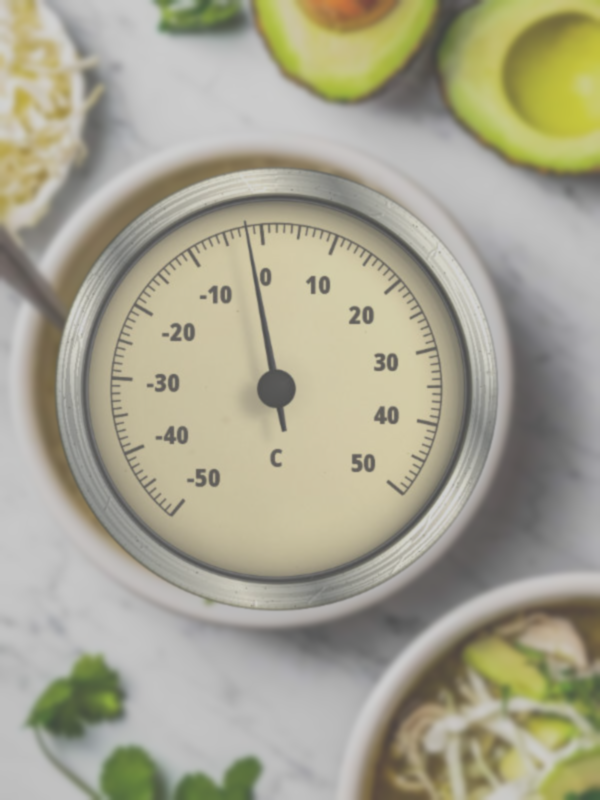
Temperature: °C -2
